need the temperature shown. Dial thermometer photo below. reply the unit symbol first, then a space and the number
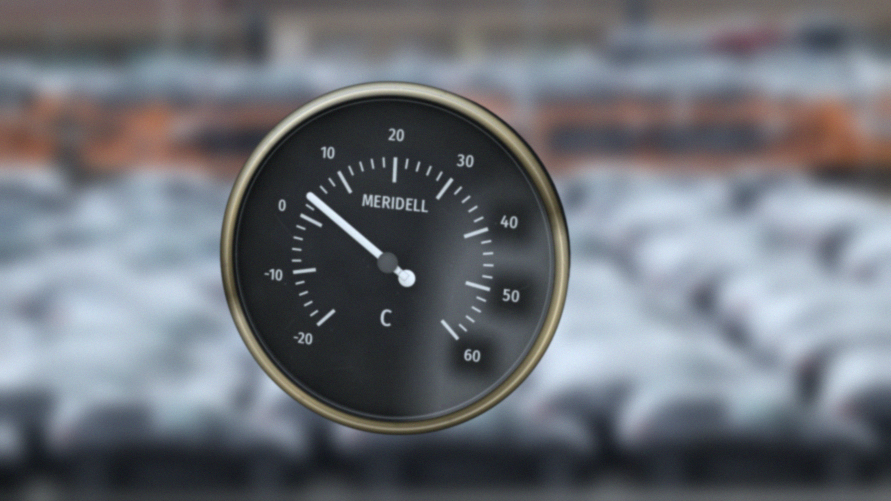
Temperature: °C 4
